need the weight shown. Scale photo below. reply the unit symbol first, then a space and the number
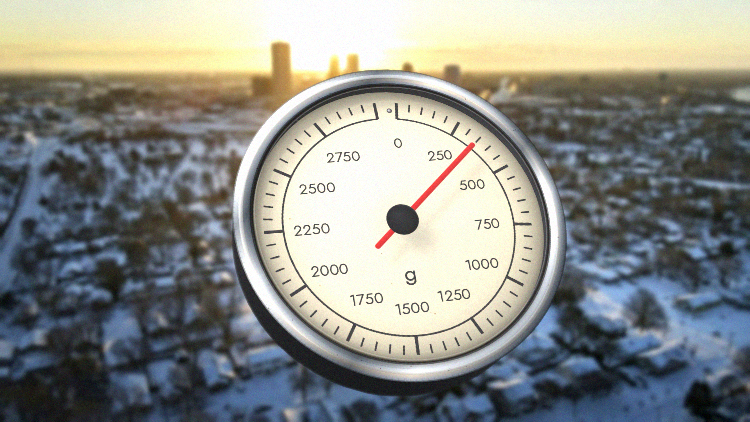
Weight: g 350
